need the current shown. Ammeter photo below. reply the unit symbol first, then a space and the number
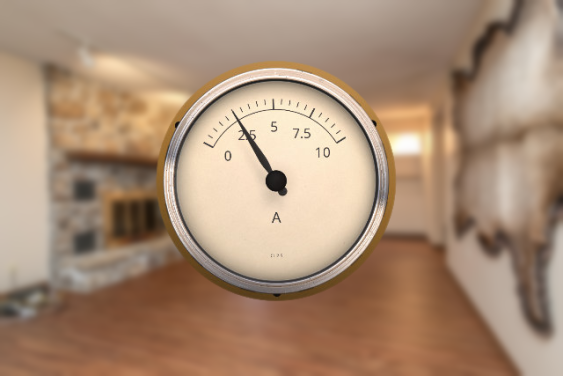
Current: A 2.5
